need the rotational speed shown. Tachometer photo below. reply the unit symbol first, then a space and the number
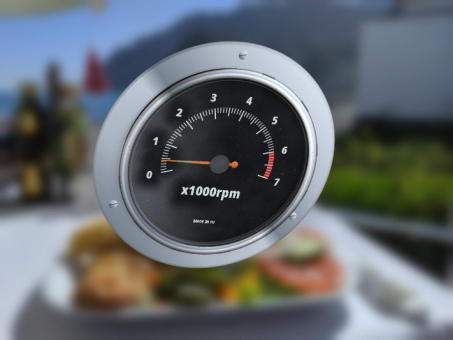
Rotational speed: rpm 500
